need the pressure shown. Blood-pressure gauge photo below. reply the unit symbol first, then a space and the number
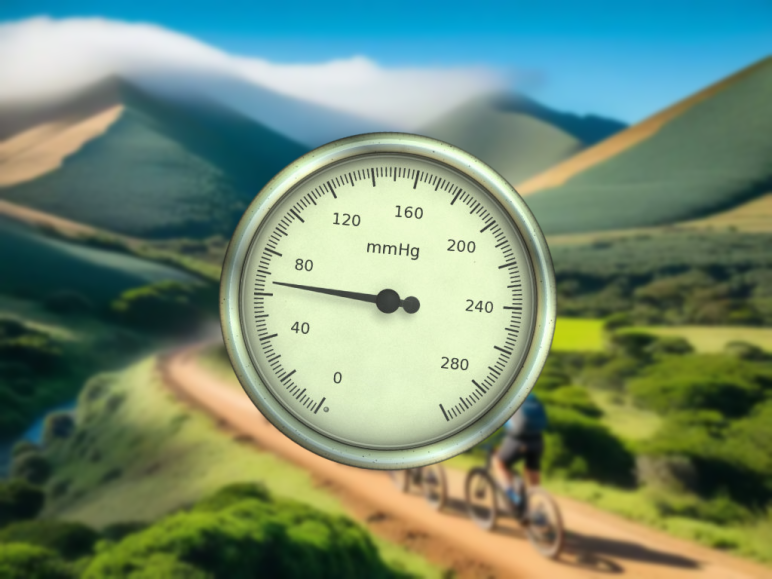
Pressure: mmHg 66
